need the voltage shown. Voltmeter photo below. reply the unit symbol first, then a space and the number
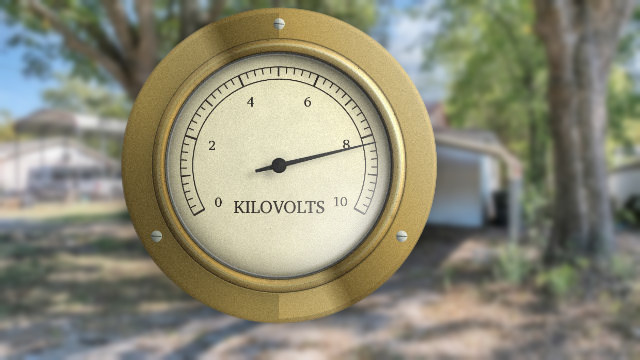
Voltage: kV 8.2
